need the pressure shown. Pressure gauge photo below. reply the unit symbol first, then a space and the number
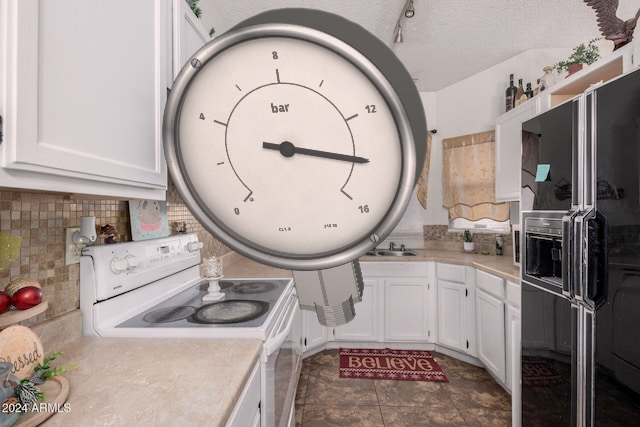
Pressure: bar 14
